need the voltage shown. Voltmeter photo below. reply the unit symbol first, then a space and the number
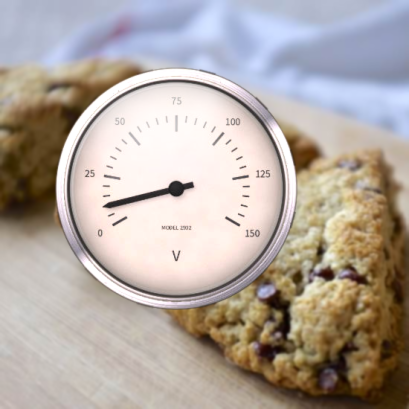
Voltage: V 10
